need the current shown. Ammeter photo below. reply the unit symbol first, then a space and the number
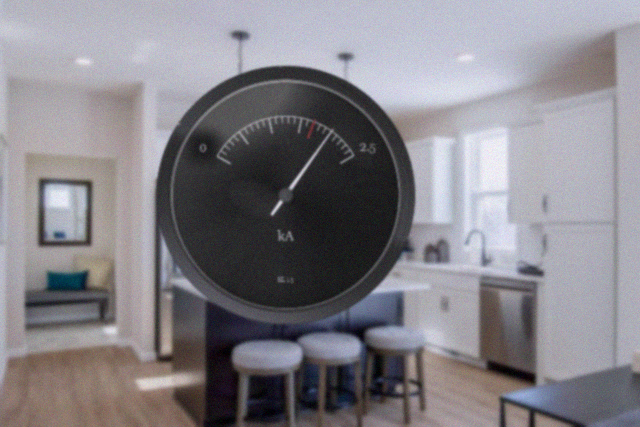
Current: kA 2
